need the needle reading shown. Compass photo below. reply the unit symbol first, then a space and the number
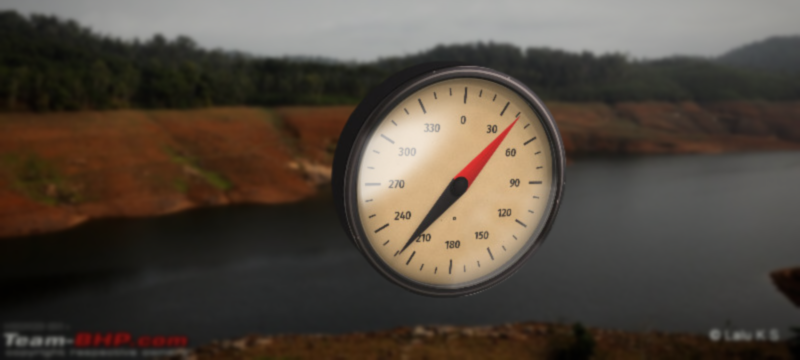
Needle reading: ° 40
